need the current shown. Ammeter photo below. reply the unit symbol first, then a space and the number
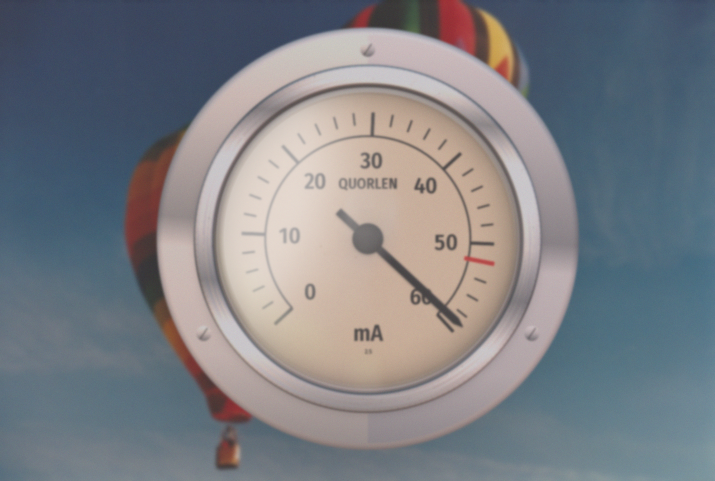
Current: mA 59
